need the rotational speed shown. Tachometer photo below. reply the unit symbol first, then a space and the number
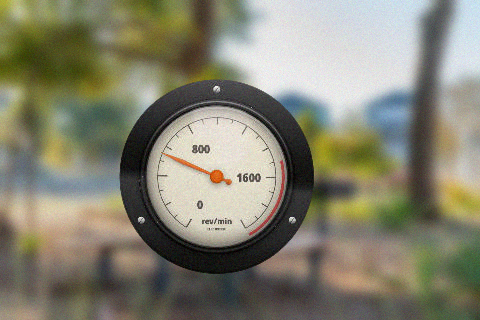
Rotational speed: rpm 550
